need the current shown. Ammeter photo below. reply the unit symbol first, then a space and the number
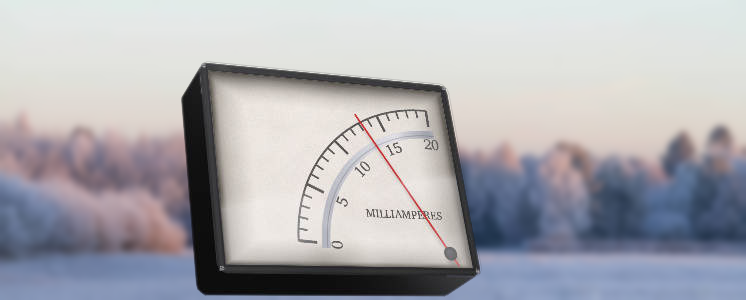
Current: mA 13
